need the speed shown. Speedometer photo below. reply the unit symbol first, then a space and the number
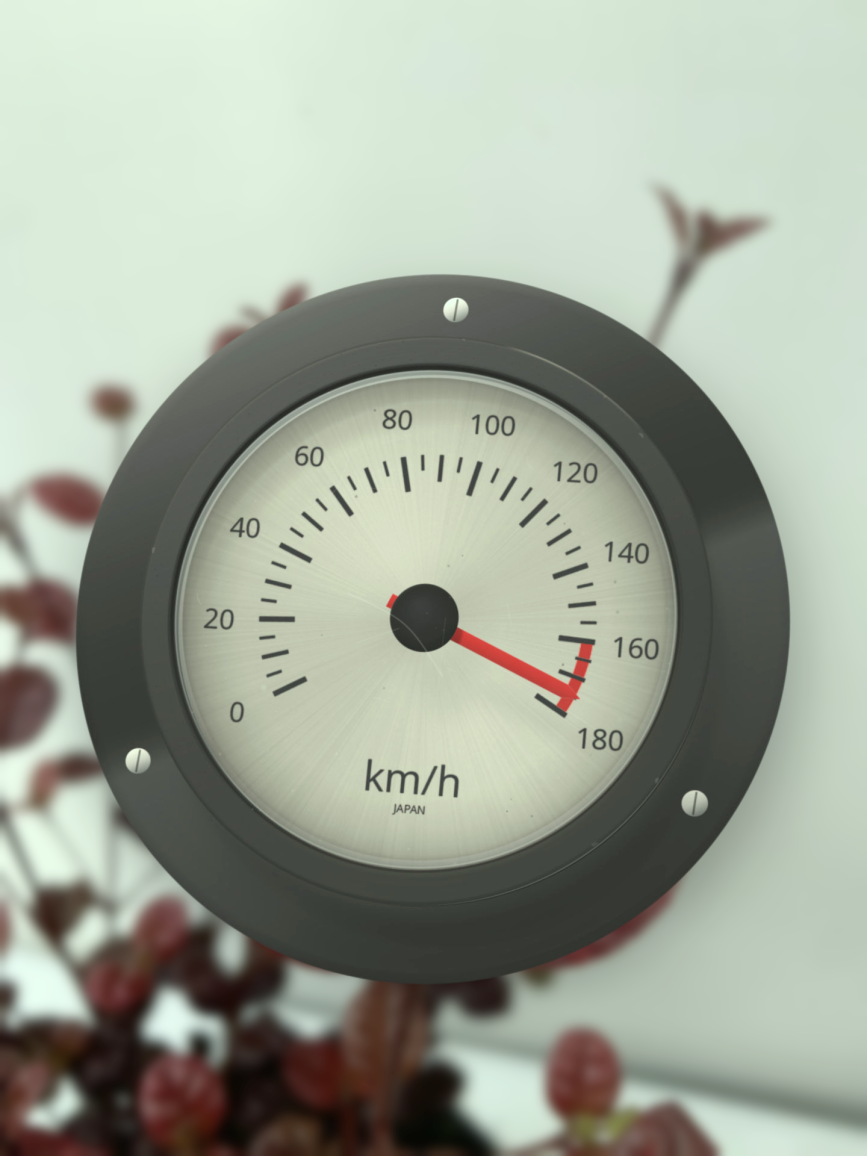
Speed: km/h 175
